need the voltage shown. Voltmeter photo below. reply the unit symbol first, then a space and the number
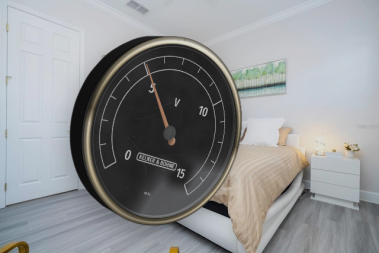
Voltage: V 5
